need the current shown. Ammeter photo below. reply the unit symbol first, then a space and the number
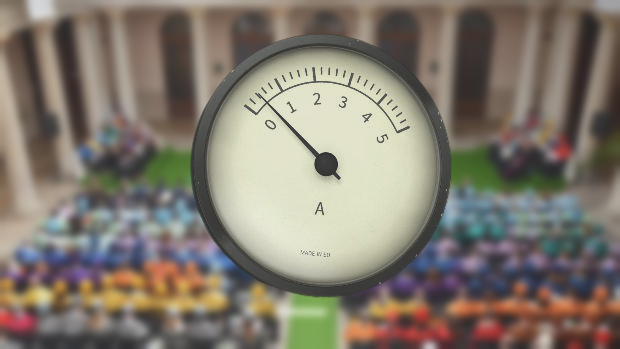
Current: A 0.4
